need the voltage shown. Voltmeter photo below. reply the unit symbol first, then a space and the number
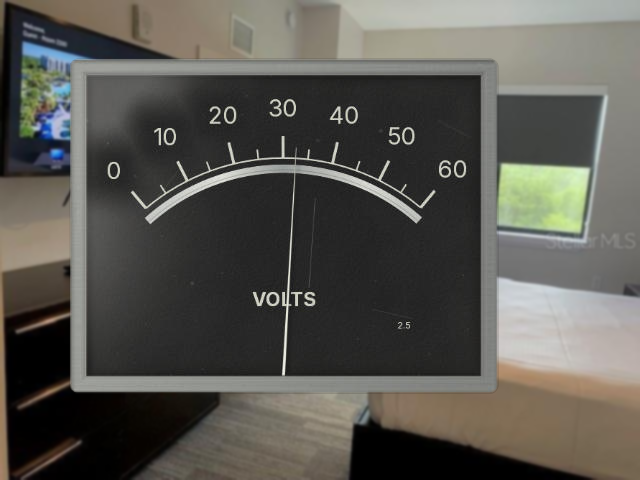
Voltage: V 32.5
